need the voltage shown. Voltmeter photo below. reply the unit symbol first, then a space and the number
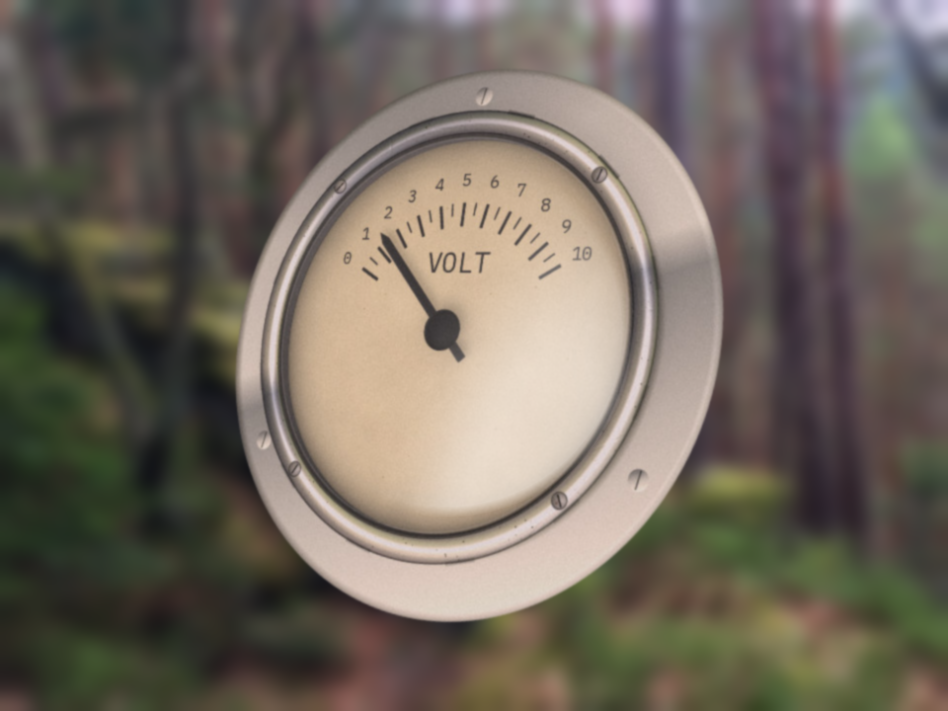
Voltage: V 1.5
